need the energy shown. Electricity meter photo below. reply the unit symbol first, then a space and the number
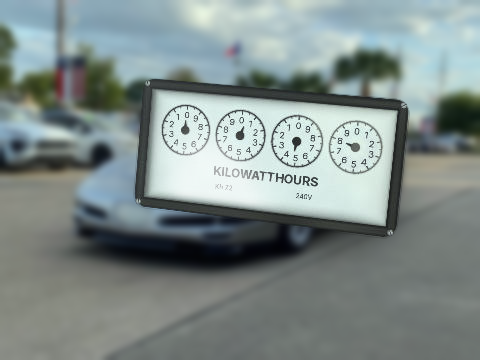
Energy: kWh 48
